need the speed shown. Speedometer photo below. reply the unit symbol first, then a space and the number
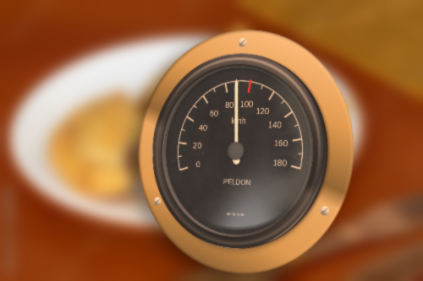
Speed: km/h 90
